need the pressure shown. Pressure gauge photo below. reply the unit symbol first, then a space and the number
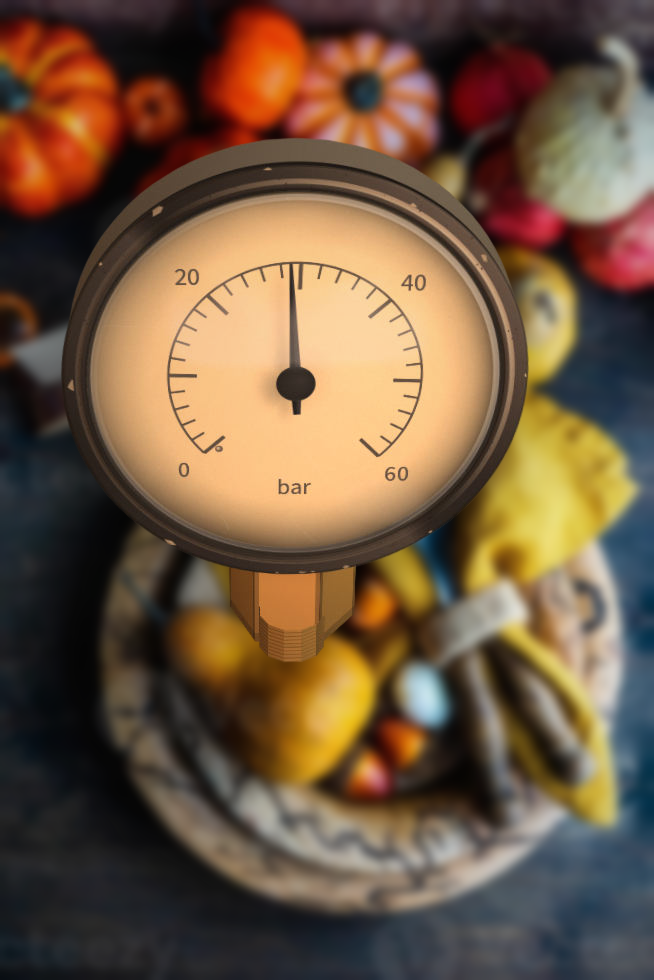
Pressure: bar 29
